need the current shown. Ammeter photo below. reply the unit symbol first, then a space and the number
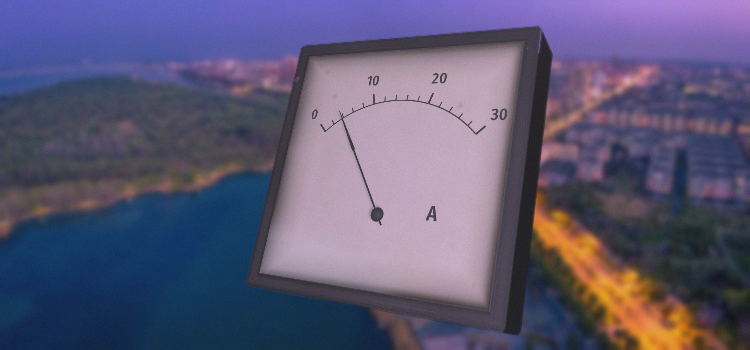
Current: A 4
